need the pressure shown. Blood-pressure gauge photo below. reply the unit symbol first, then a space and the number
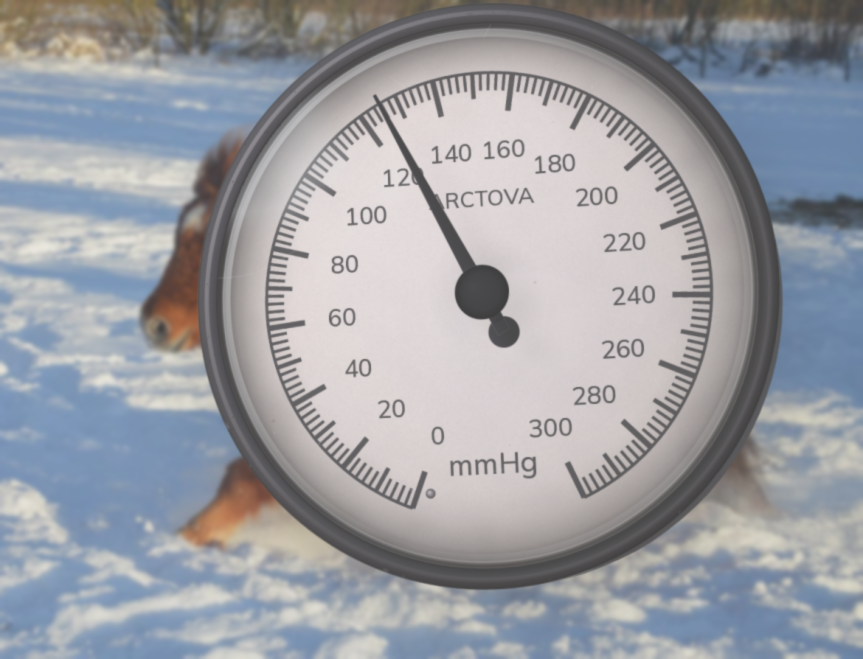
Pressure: mmHg 126
